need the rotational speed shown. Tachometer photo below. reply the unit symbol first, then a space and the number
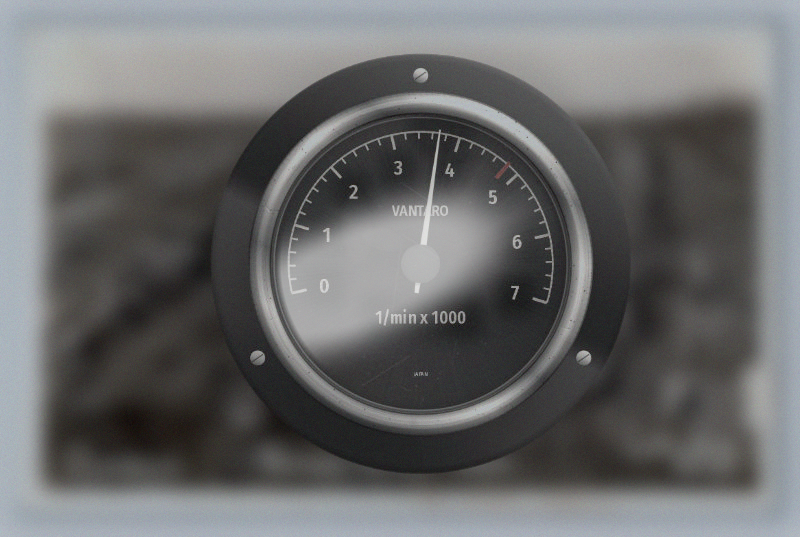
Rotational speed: rpm 3700
